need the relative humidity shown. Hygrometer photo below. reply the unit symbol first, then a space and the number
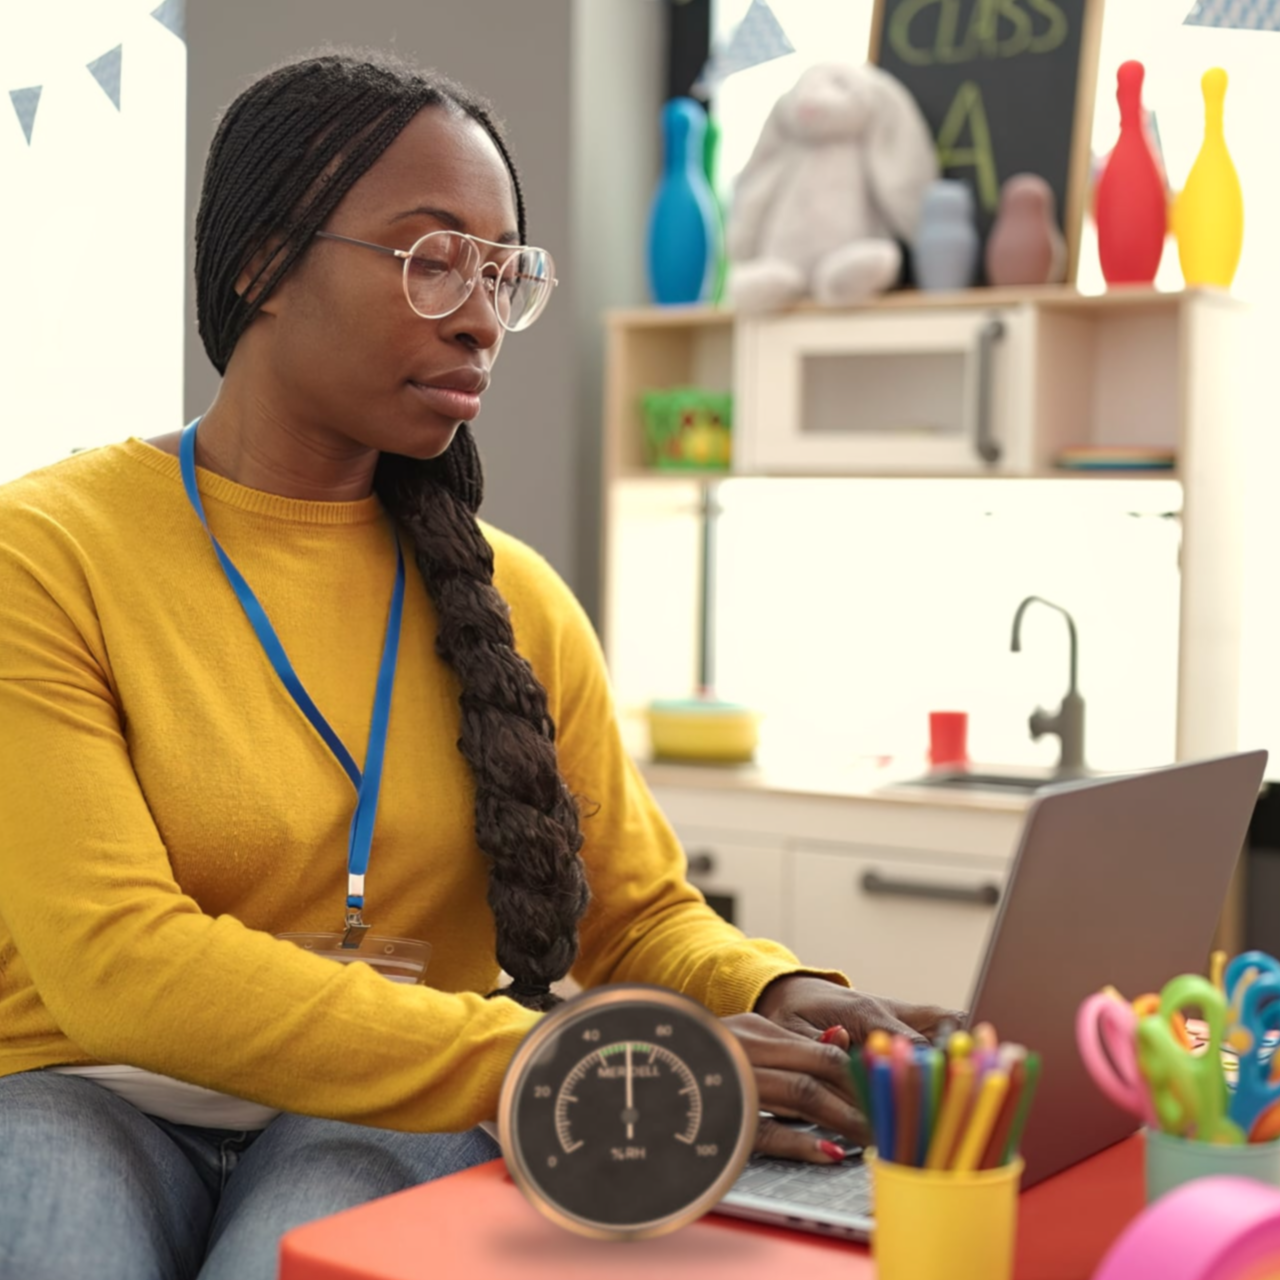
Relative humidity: % 50
